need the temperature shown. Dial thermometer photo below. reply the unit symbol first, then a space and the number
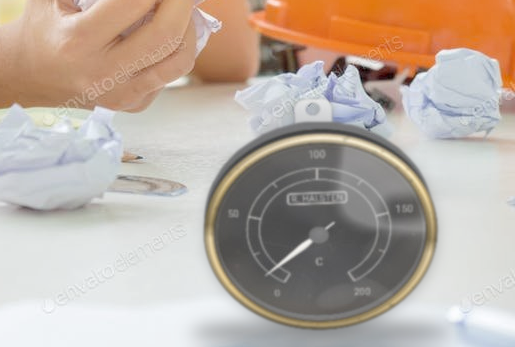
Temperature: °C 12.5
